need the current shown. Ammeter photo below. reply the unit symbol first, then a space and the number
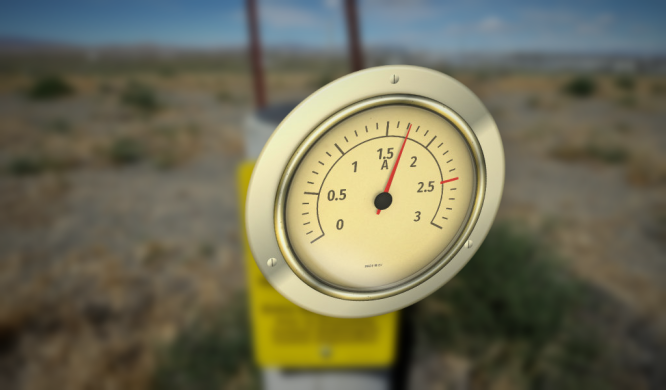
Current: A 1.7
